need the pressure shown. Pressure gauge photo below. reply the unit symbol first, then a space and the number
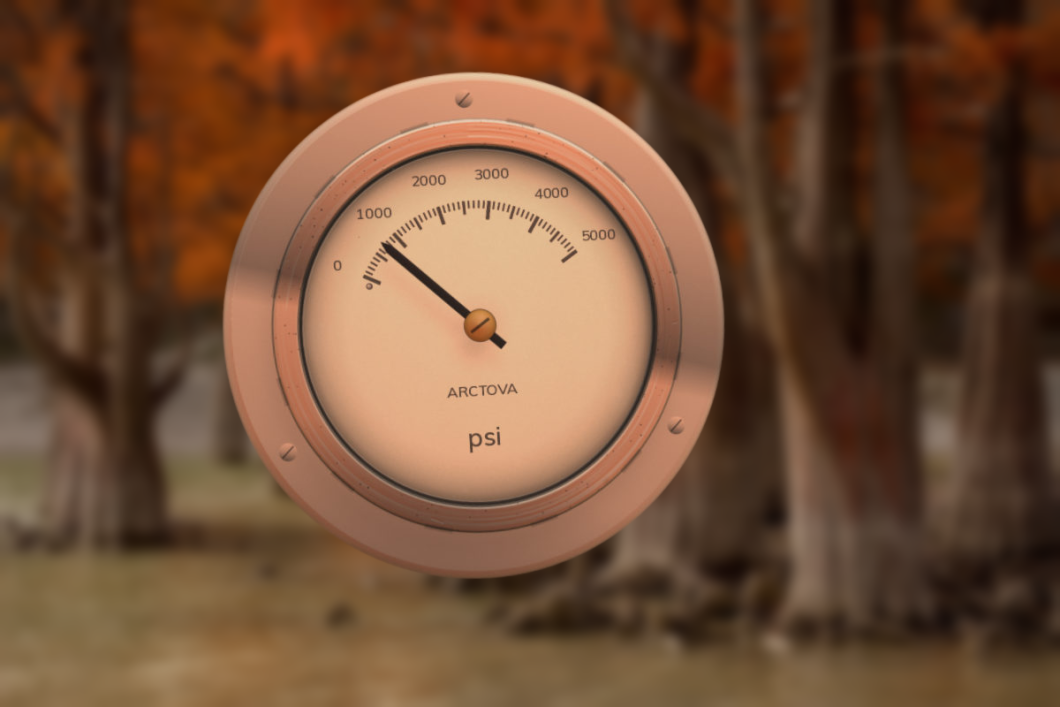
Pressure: psi 700
